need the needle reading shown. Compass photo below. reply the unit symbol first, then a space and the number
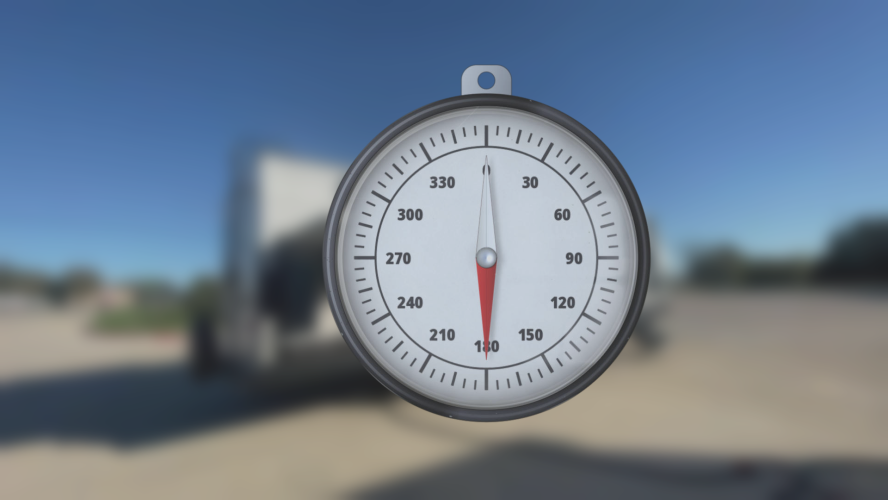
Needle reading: ° 180
